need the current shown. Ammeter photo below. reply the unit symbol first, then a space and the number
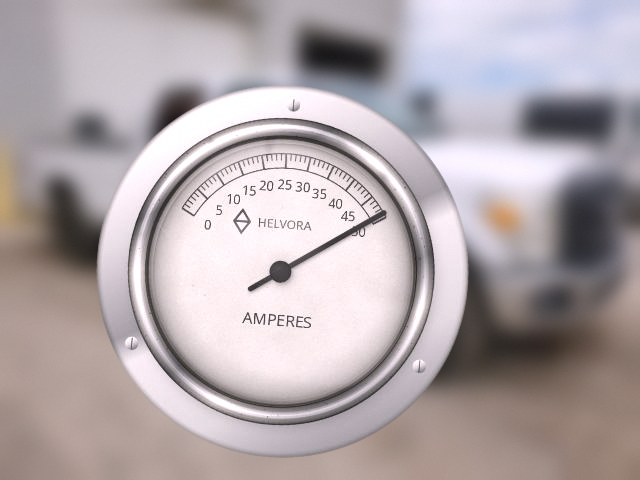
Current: A 49
